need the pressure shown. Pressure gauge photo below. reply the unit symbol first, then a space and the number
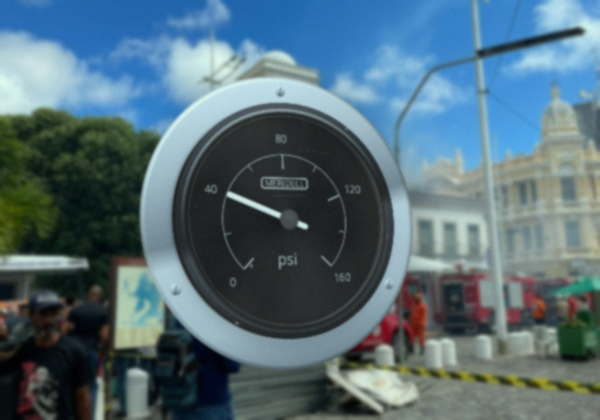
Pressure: psi 40
